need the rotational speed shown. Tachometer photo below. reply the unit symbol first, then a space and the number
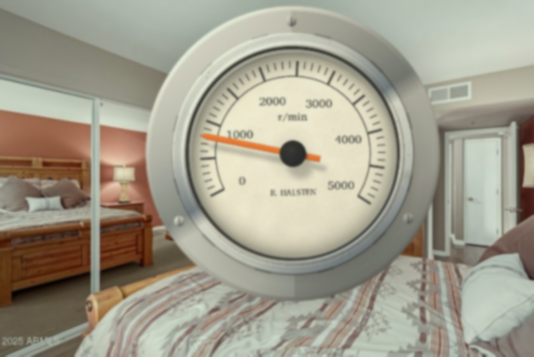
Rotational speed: rpm 800
